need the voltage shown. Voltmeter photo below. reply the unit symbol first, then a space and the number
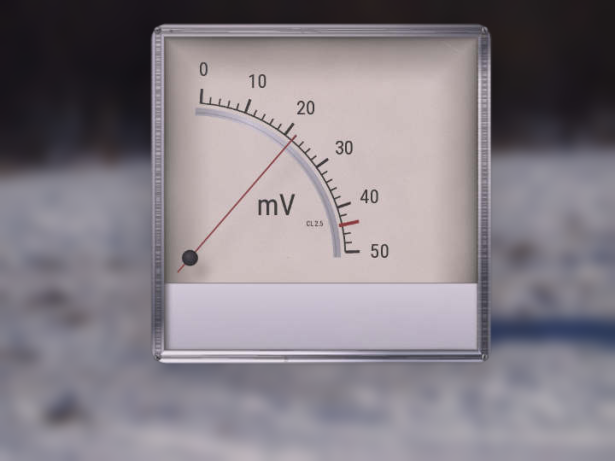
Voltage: mV 22
